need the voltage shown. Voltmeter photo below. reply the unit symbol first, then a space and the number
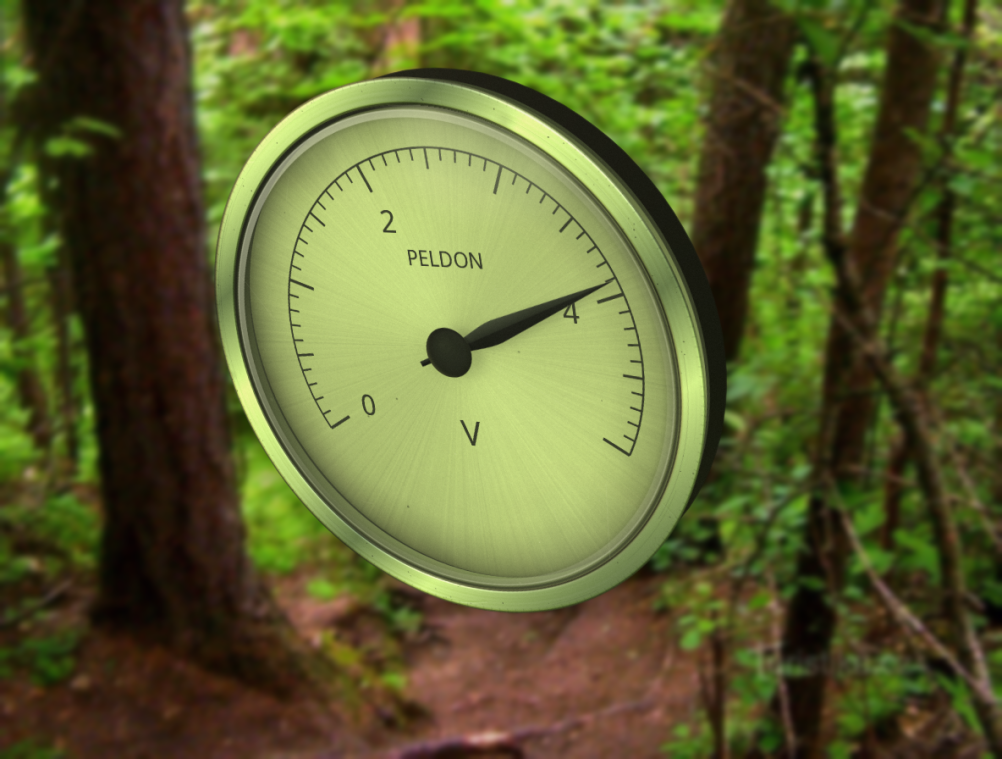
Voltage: V 3.9
